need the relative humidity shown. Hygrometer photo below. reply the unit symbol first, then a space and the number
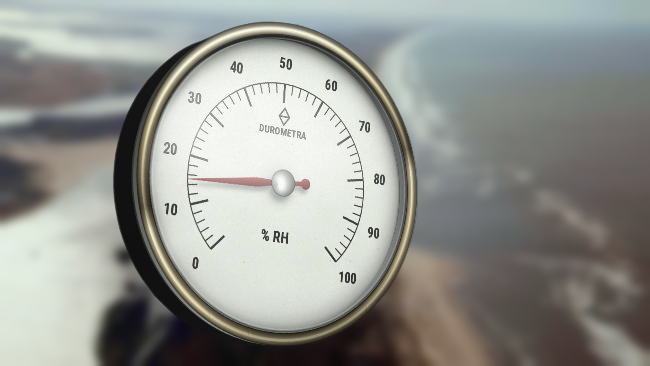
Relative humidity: % 15
